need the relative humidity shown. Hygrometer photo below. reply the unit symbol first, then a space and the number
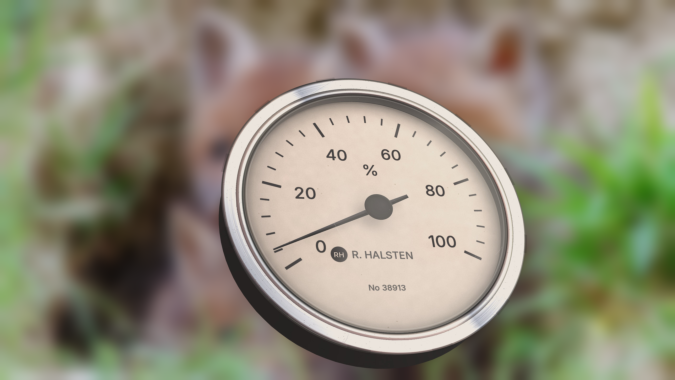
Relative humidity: % 4
